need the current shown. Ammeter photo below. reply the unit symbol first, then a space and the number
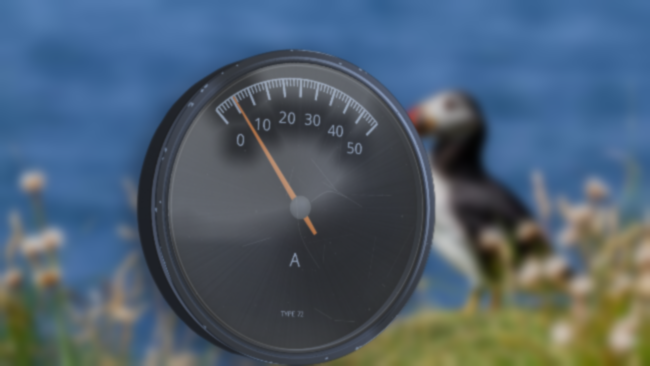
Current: A 5
